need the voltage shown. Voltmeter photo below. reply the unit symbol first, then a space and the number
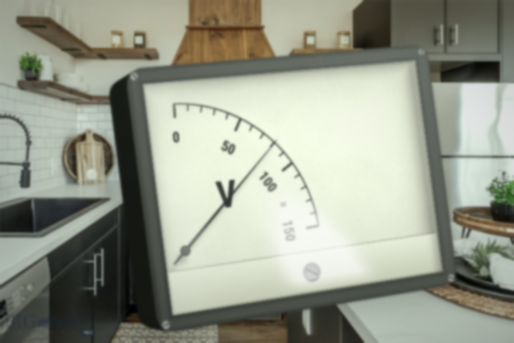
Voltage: V 80
